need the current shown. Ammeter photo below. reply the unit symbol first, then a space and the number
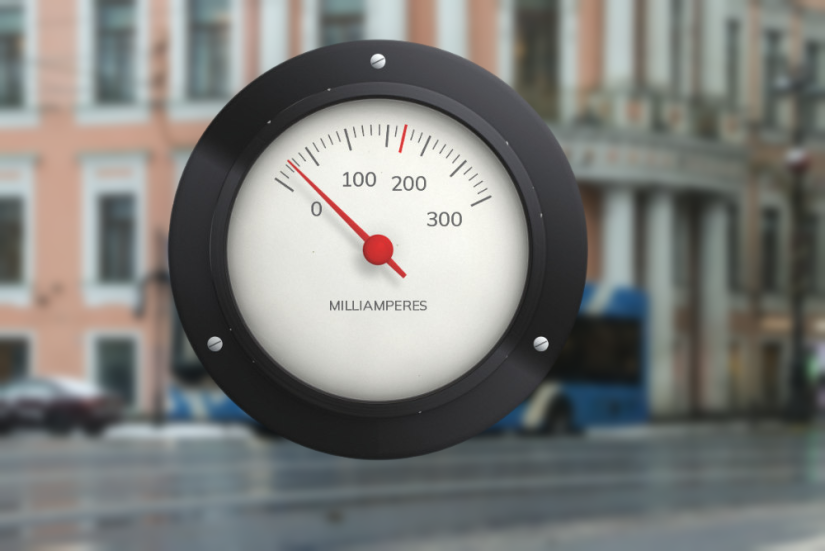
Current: mA 25
